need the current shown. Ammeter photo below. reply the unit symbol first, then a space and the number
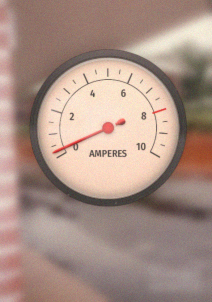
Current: A 0.25
